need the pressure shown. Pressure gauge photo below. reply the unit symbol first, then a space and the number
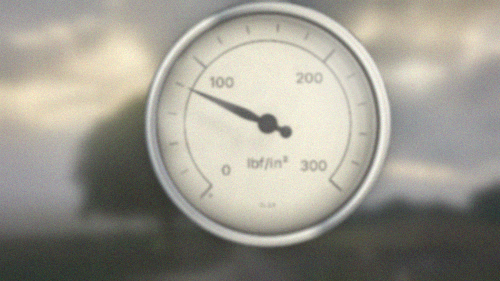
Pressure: psi 80
